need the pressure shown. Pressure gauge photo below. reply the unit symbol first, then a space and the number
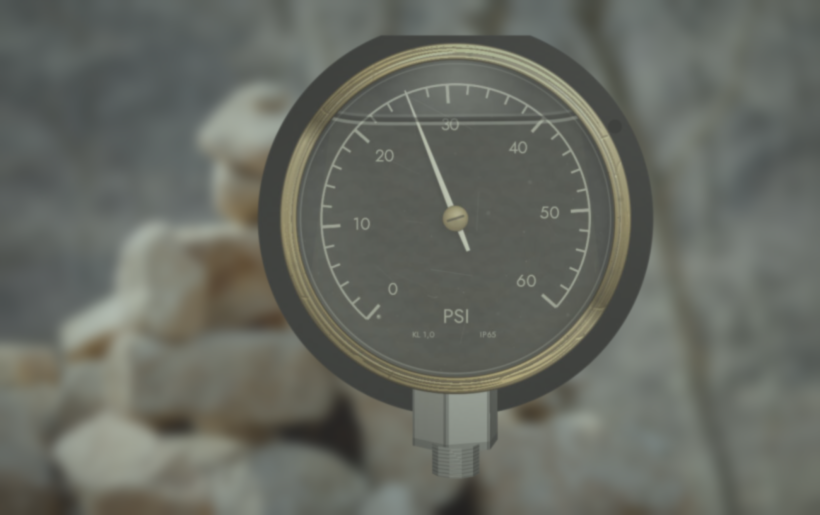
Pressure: psi 26
